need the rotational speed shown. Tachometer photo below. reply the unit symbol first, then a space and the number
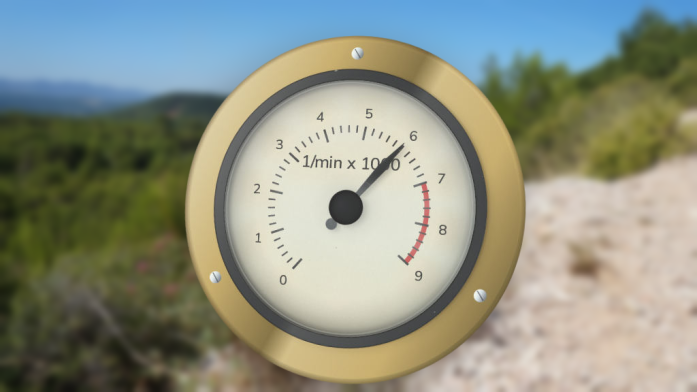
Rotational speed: rpm 6000
